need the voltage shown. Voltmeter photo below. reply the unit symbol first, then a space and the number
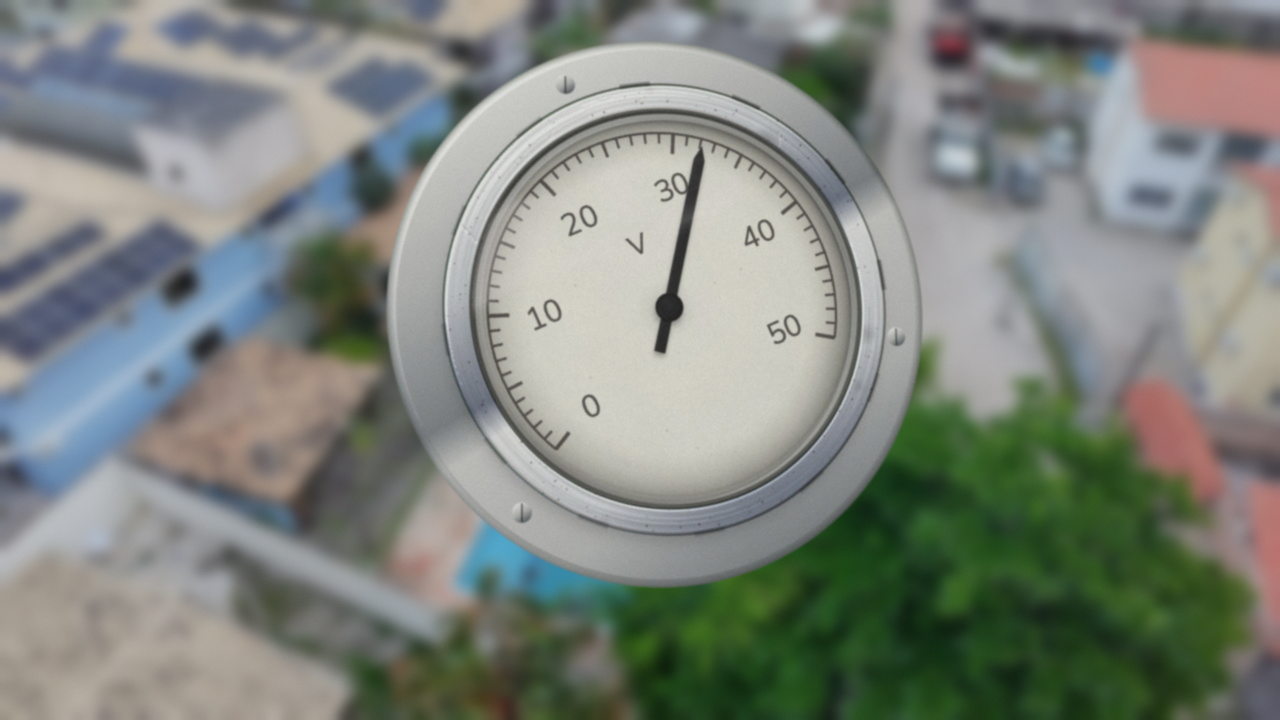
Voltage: V 32
